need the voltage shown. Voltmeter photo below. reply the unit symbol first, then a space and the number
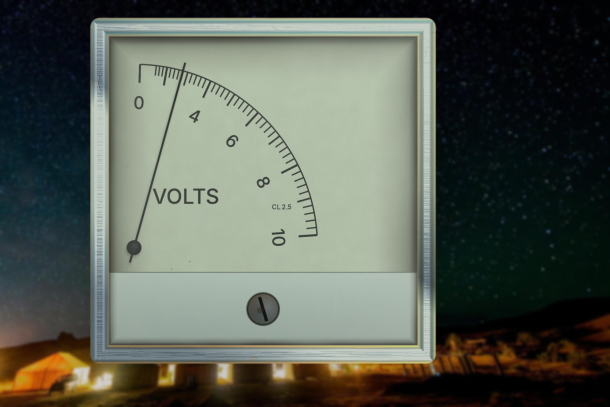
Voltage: V 2.8
